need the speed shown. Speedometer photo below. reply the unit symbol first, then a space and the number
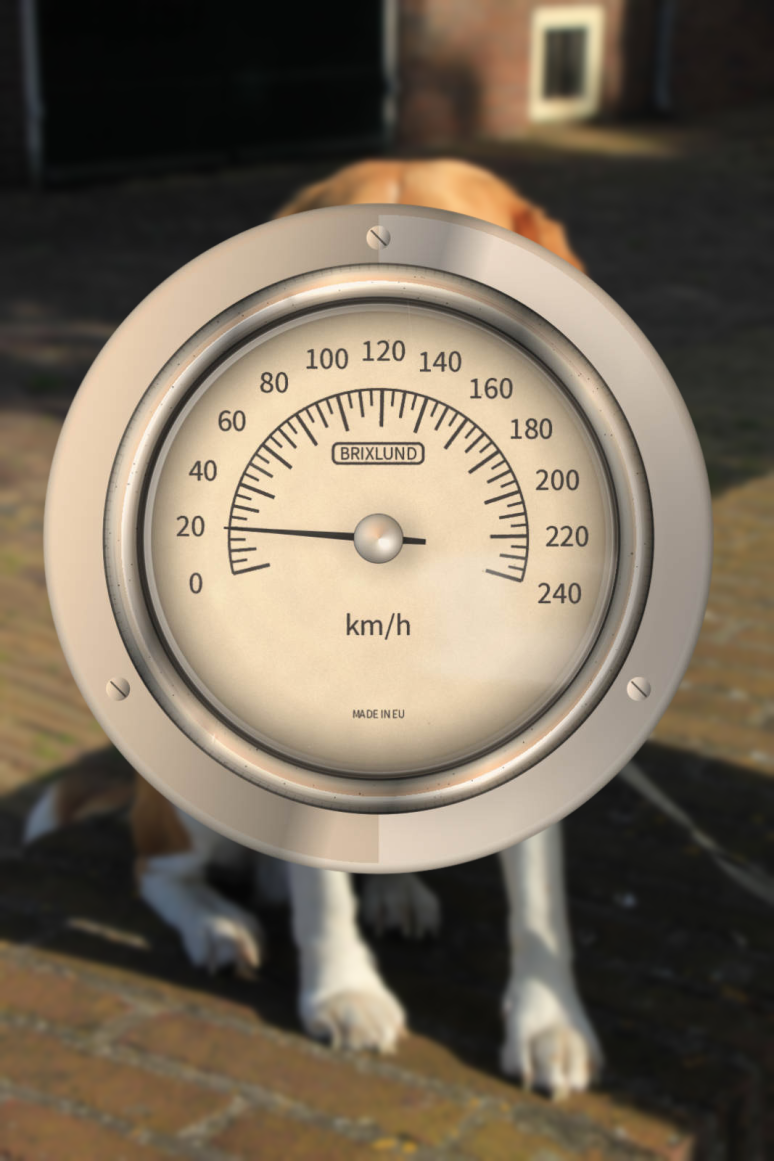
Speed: km/h 20
